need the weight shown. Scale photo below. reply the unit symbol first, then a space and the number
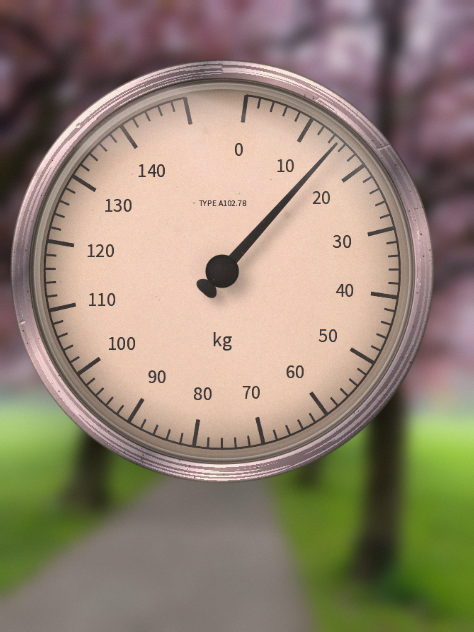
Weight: kg 15
